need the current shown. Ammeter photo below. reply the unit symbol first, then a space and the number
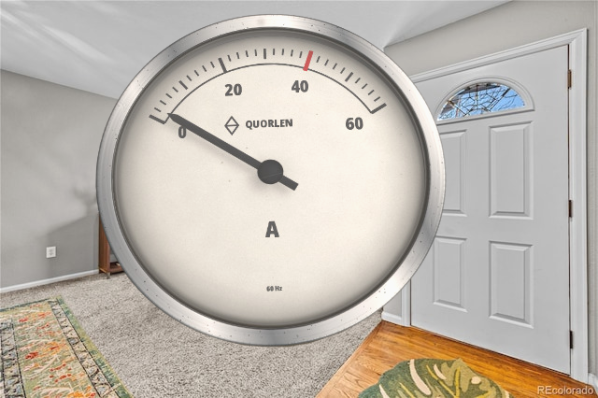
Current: A 2
